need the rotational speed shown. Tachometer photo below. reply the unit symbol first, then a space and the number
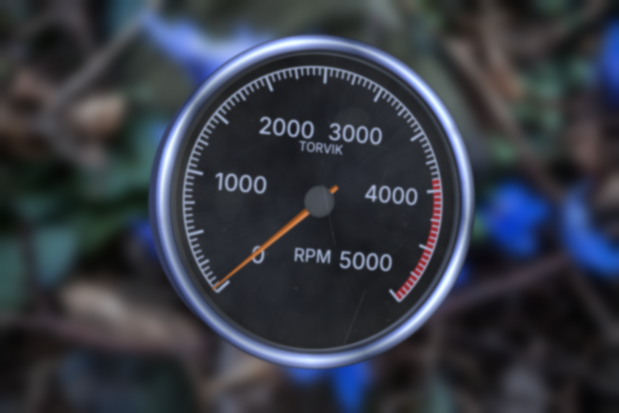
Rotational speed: rpm 50
